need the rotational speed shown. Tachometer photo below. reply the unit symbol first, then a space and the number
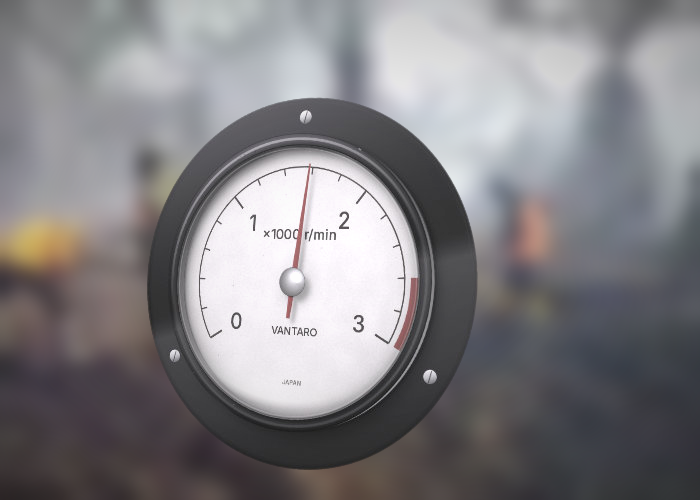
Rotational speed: rpm 1600
